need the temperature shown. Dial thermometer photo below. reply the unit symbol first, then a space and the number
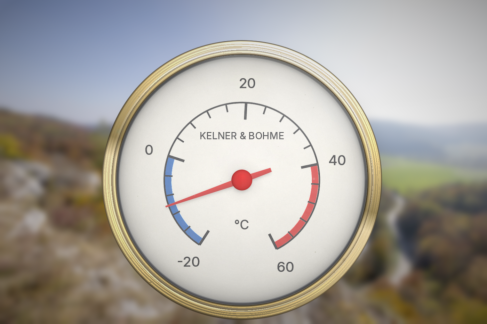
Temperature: °C -10
